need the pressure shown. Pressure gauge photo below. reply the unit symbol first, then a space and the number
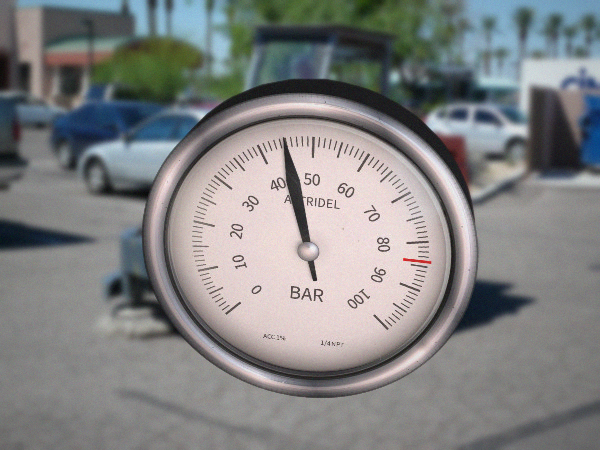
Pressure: bar 45
